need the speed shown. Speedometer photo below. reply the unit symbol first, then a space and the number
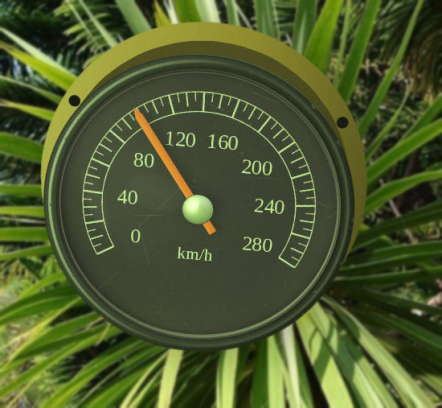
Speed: km/h 100
